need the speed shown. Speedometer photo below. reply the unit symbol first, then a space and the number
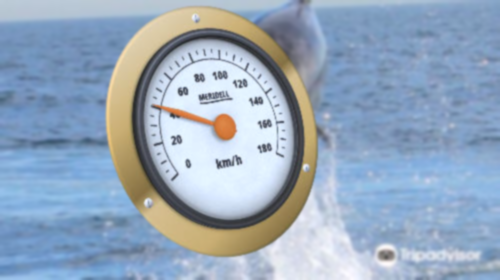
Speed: km/h 40
